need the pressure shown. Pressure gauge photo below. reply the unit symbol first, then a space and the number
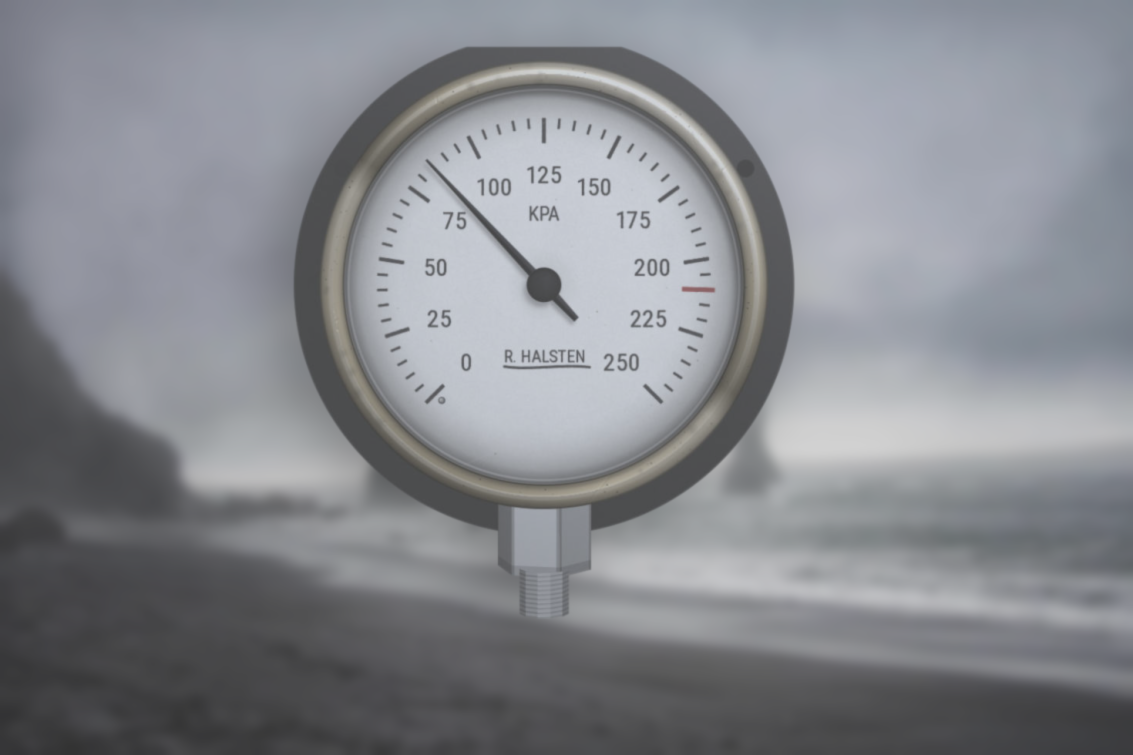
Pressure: kPa 85
